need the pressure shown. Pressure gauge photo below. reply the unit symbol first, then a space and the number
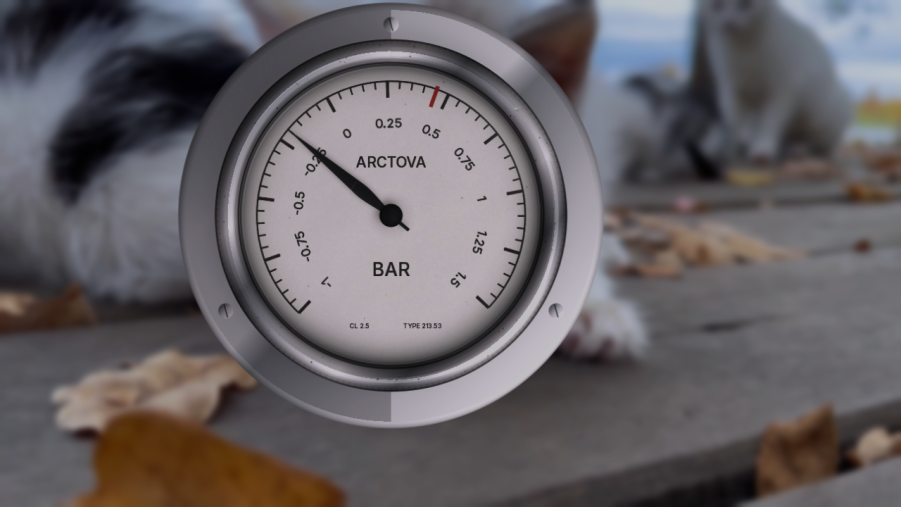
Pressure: bar -0.2
